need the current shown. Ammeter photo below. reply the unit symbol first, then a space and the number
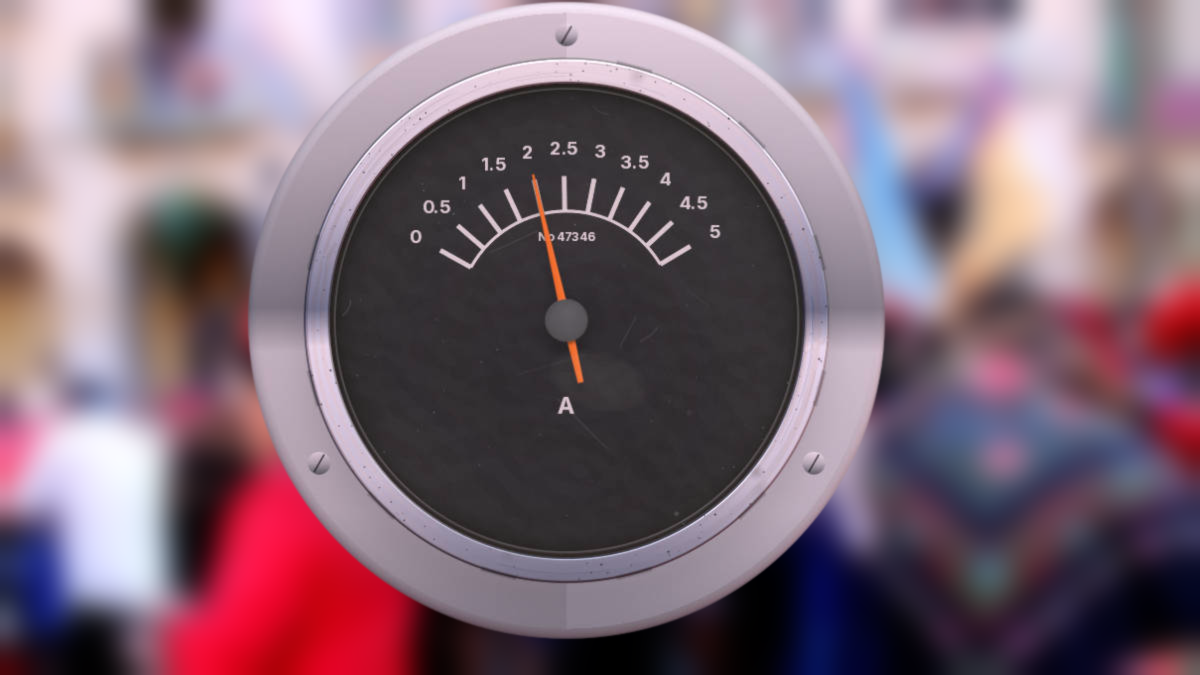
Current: A 2
